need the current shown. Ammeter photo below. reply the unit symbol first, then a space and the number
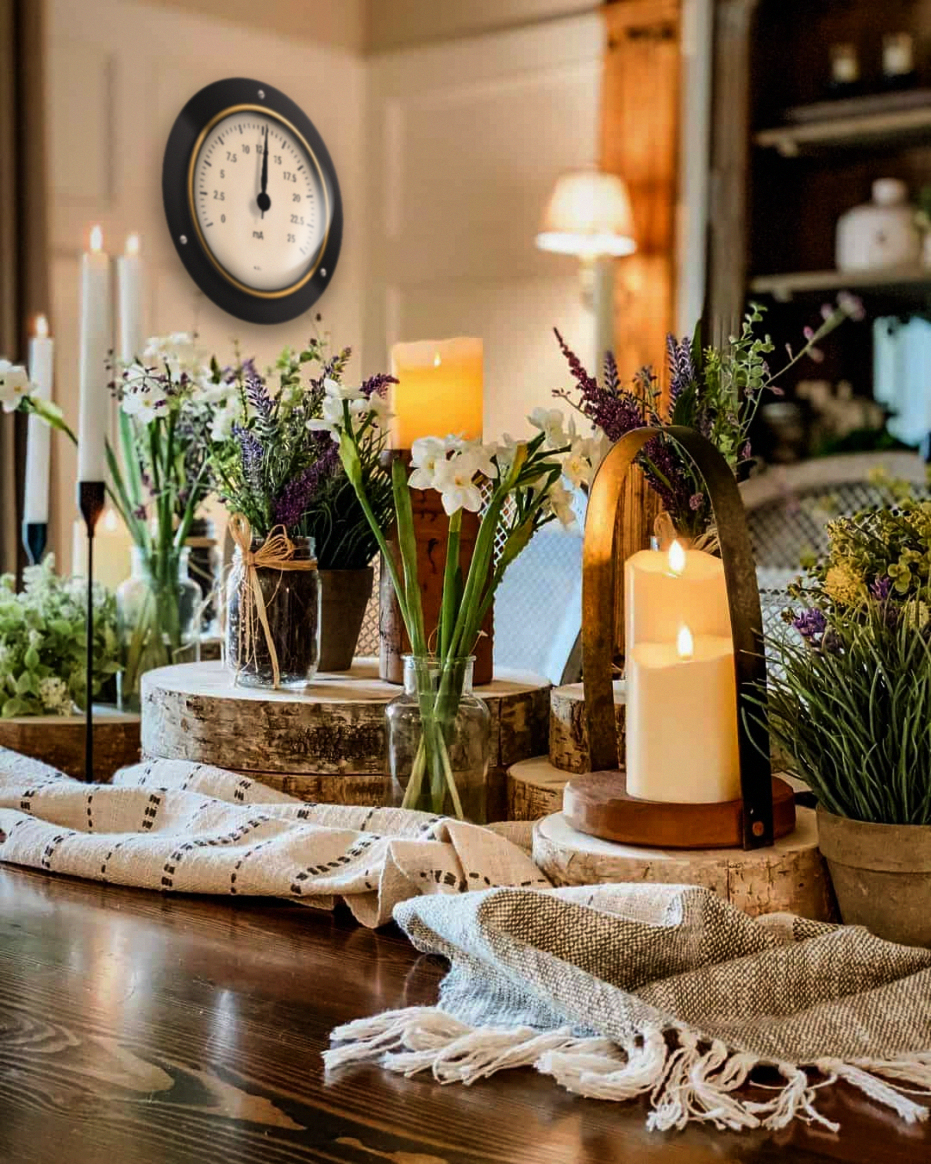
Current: mA 12.5
